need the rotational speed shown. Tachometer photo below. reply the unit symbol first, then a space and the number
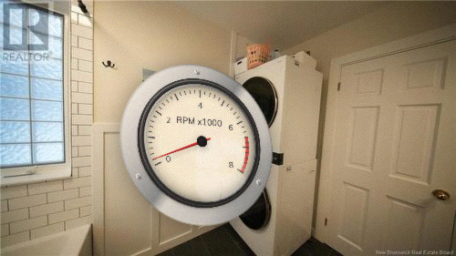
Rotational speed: rpm 200
